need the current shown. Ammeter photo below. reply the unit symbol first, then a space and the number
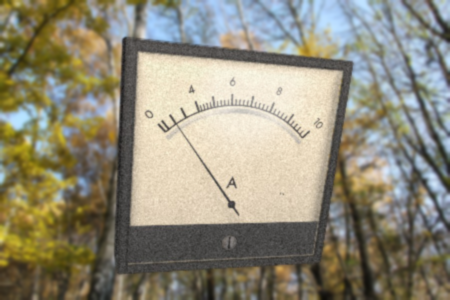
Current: A 2
